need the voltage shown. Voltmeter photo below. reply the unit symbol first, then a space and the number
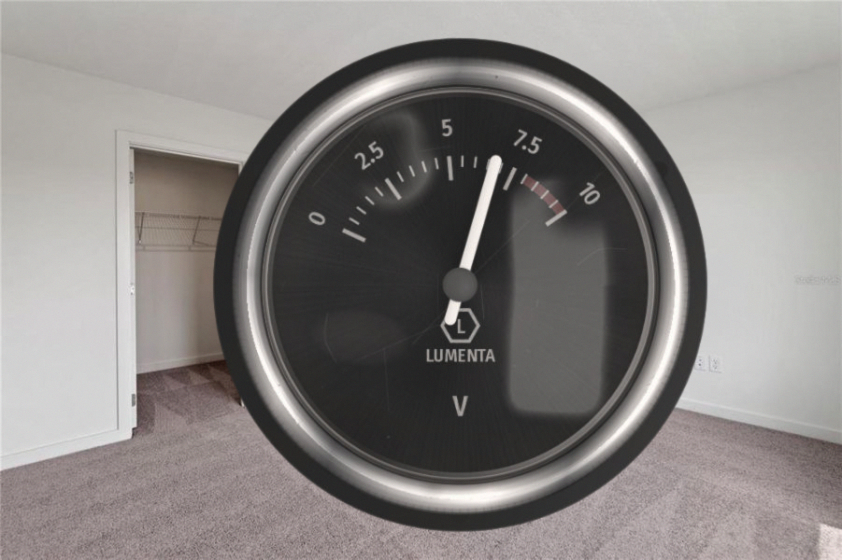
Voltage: V 6.75
